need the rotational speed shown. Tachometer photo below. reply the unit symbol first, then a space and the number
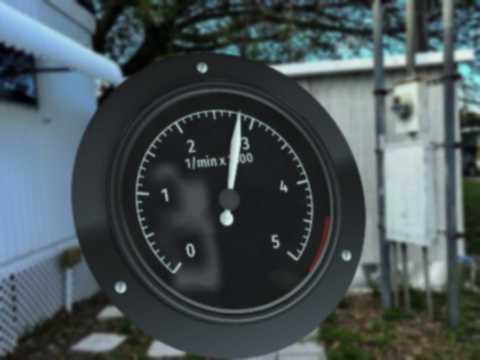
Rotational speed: rpm 2800
